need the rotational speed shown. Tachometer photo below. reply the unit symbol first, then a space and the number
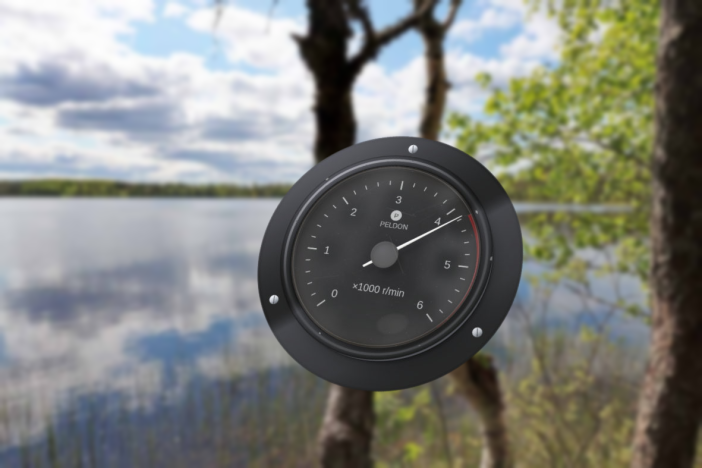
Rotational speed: rpm 4200
